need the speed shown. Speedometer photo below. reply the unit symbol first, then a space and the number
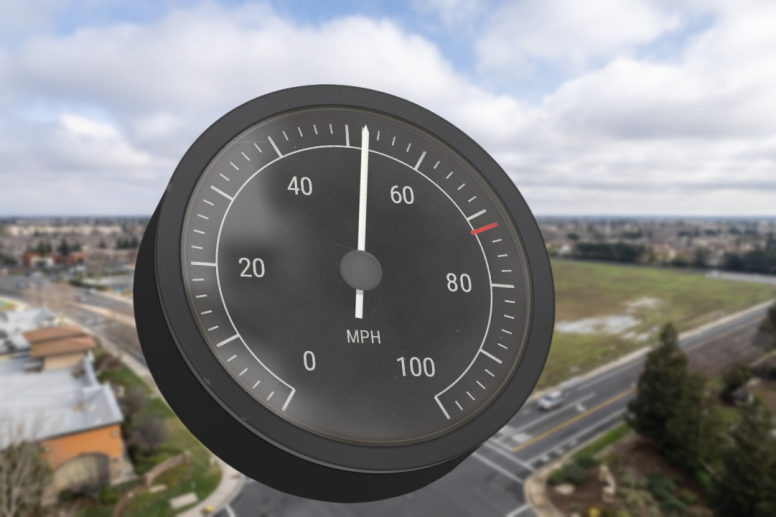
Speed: mph 52
